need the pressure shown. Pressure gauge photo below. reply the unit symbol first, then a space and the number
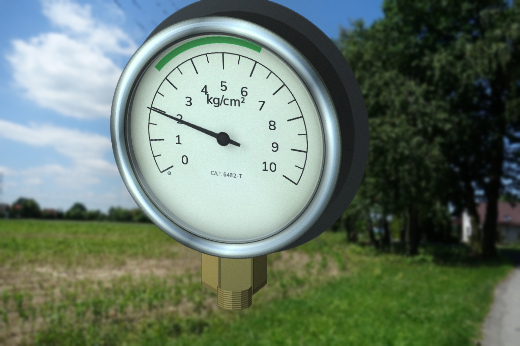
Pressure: kg/cm² 2
